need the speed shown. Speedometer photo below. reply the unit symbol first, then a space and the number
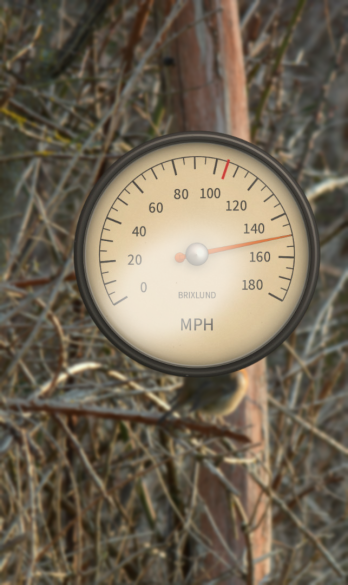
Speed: mph 150
